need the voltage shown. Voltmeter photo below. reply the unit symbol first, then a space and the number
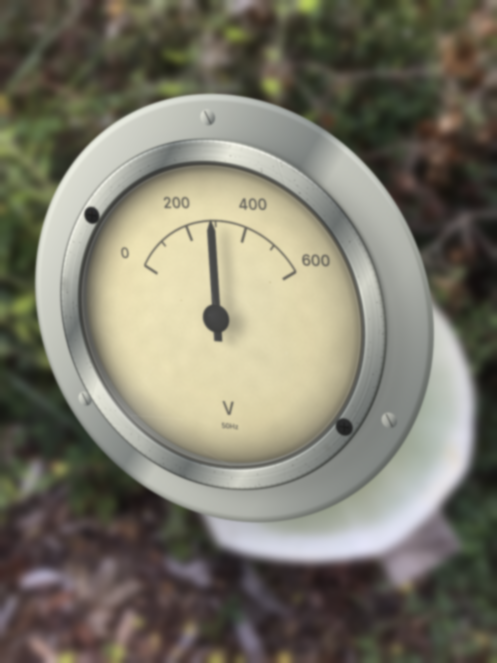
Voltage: V 300
